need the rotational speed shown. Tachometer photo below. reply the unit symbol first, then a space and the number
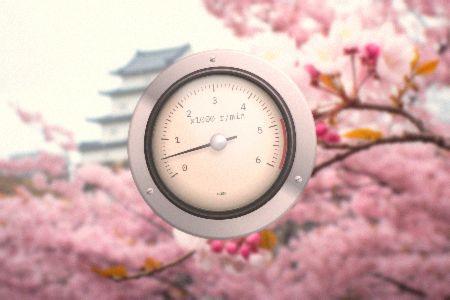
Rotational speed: rpm 500
